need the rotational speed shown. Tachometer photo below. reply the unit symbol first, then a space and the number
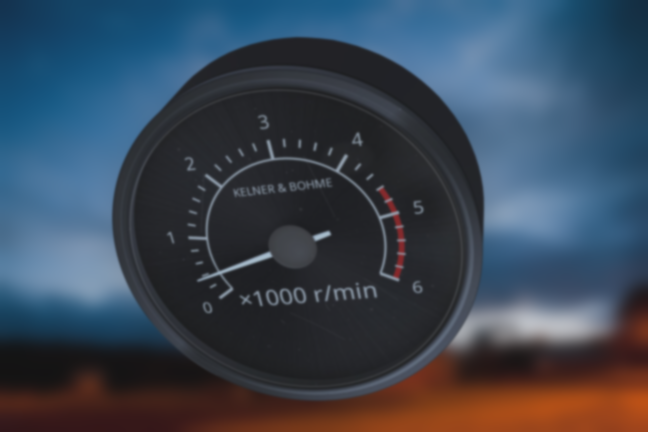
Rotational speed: rpm 400
